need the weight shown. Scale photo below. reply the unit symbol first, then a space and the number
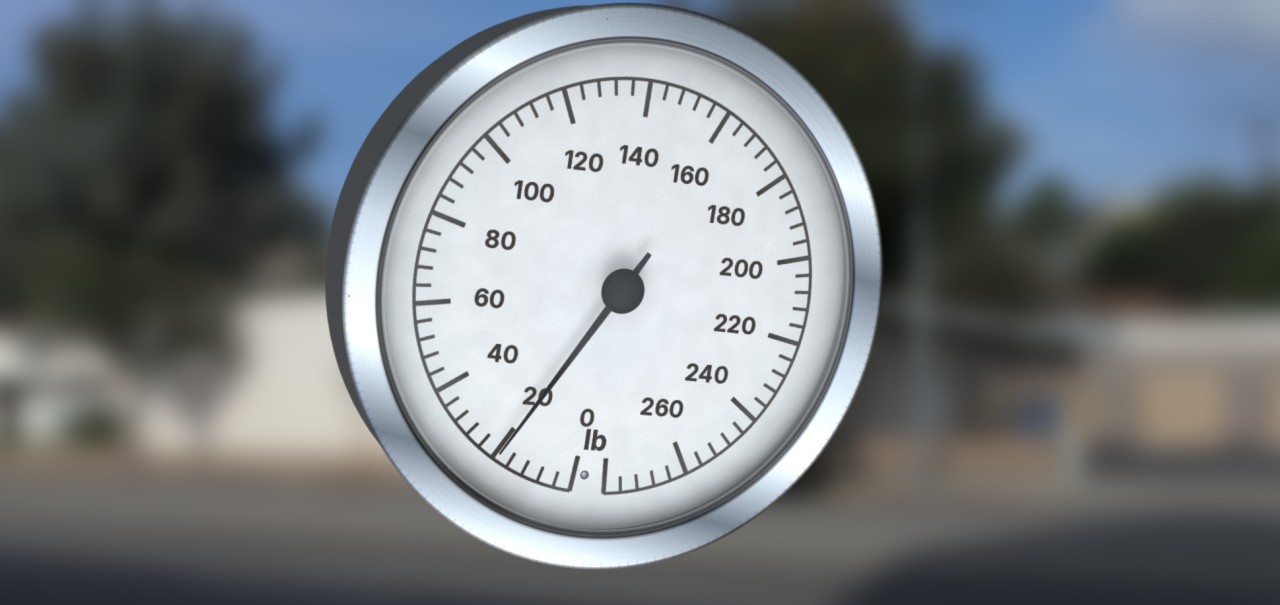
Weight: lb 20
